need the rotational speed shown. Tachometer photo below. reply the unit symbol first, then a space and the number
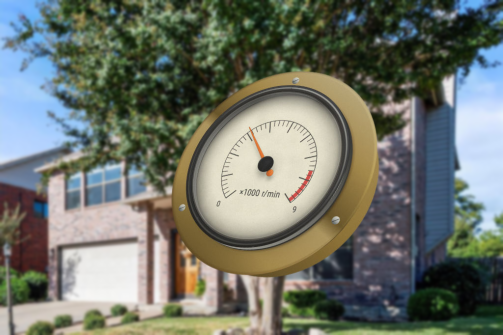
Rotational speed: rpm 3200
